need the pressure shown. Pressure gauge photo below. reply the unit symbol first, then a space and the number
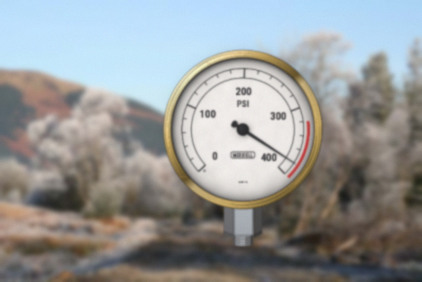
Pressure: psi 380
